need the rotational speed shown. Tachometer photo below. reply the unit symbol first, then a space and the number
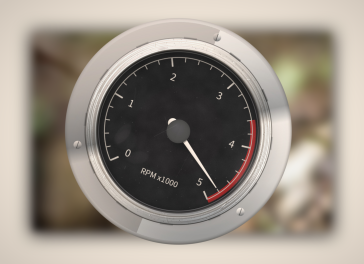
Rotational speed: rpm 4800
